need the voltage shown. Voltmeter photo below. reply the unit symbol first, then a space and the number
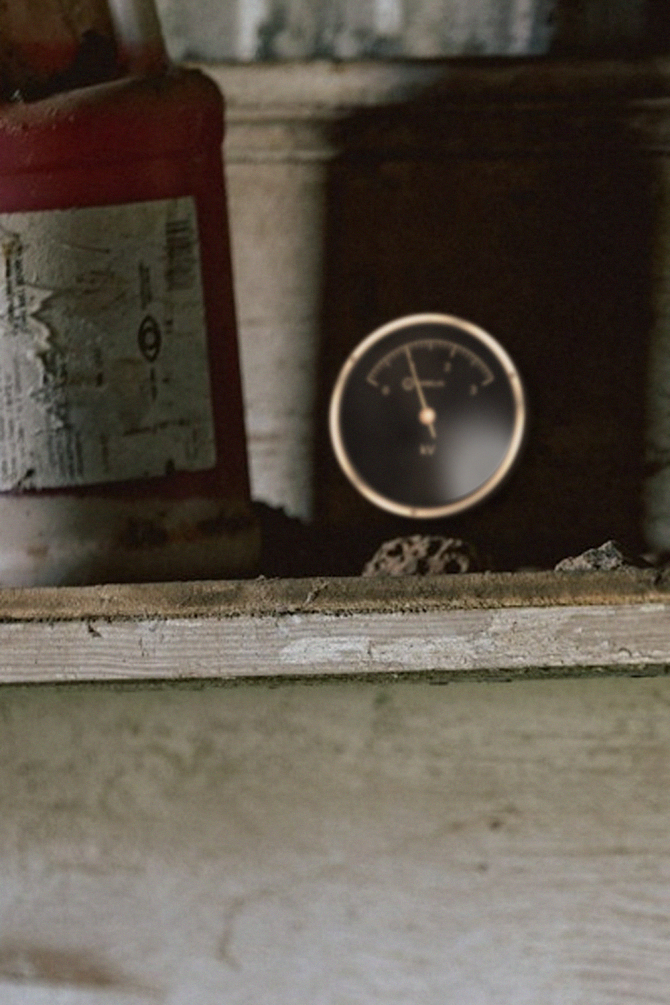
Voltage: kV 1
